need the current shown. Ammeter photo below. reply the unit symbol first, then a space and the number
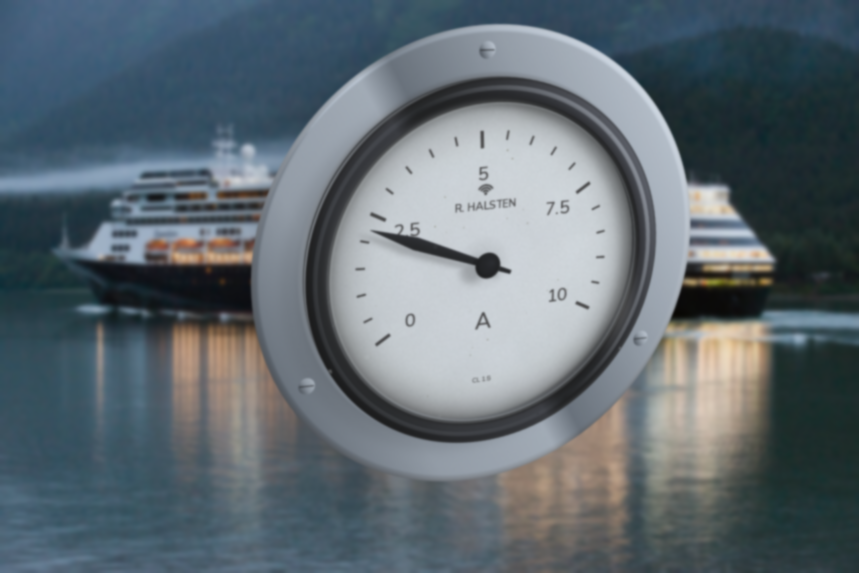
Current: A 2.25
